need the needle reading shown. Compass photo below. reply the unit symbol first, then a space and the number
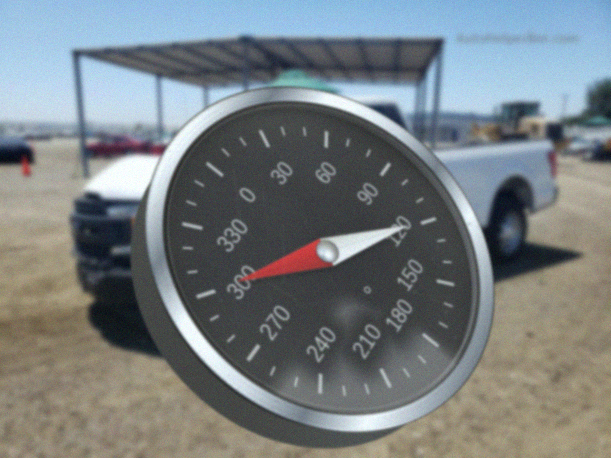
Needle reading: ° 300
